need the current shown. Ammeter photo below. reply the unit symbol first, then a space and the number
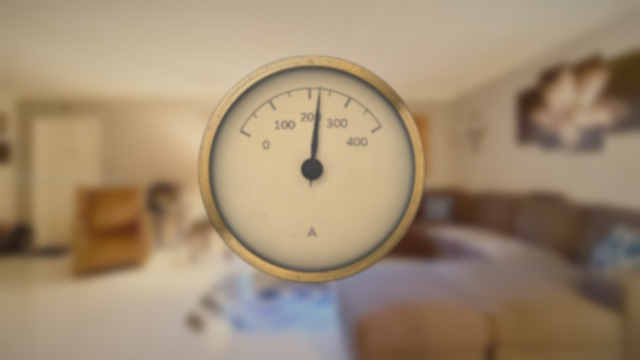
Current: A 225
